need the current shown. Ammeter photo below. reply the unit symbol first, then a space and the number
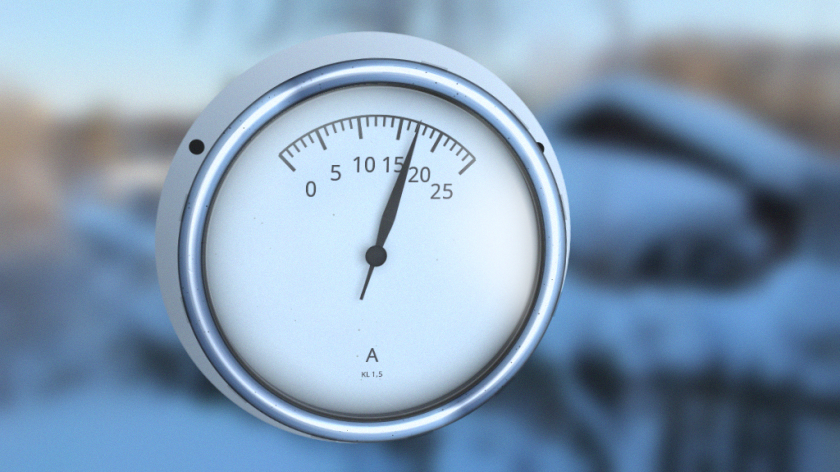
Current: A 17
